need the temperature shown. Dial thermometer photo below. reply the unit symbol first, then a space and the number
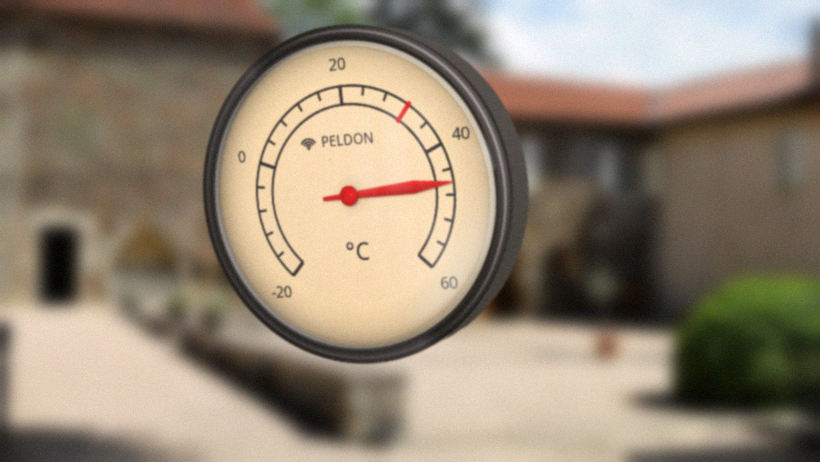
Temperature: °C 46
